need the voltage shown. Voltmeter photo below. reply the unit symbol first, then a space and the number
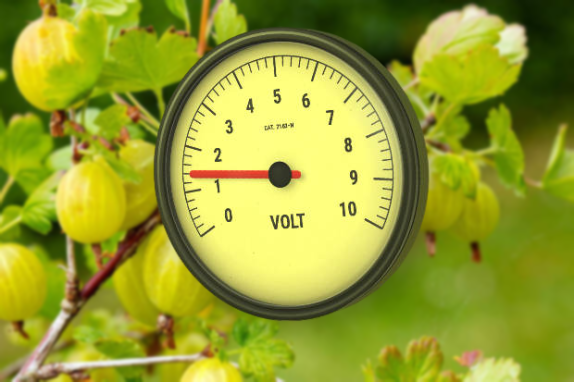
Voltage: V 1.4
